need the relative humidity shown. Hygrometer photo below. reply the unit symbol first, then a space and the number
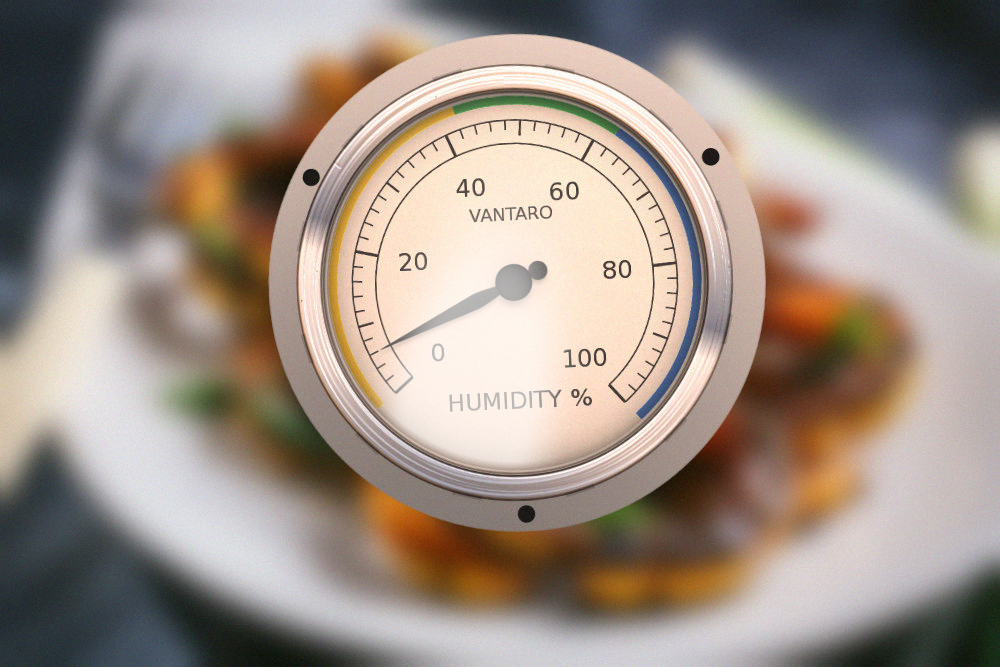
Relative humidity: % 6
